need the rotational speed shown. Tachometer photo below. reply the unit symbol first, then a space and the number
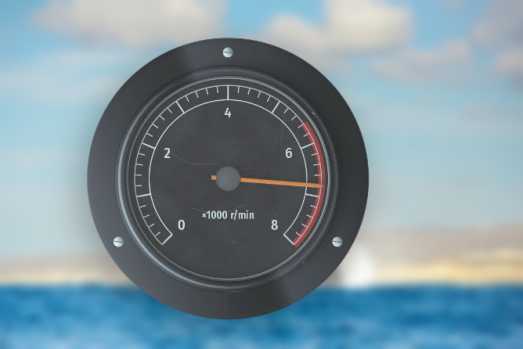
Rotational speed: rpm 6800
